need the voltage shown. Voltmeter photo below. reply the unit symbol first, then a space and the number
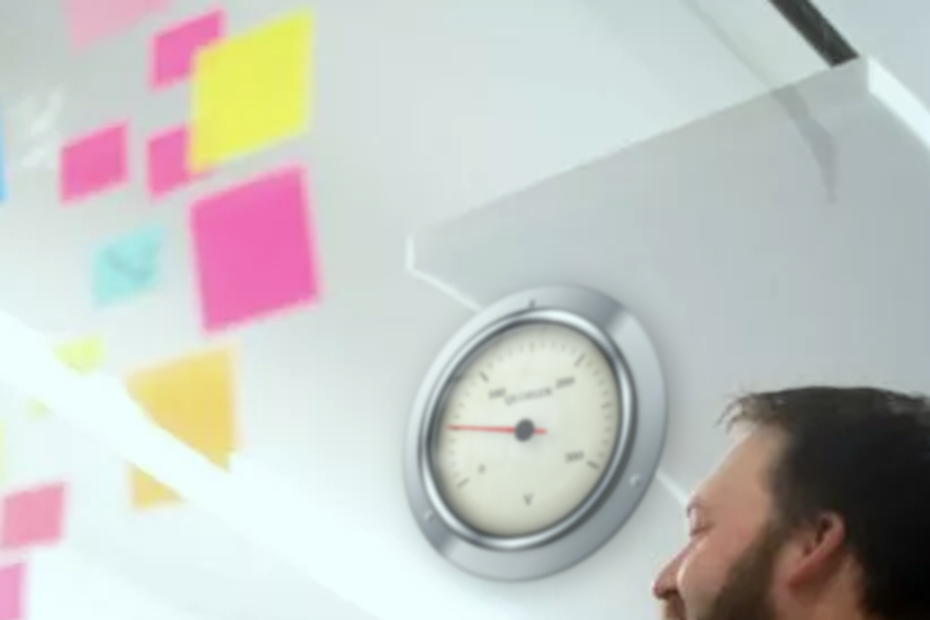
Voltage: V 50
